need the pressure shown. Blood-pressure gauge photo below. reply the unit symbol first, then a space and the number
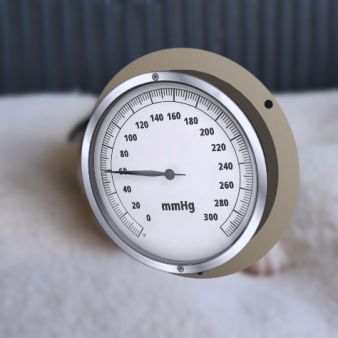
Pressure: mmHg 60
